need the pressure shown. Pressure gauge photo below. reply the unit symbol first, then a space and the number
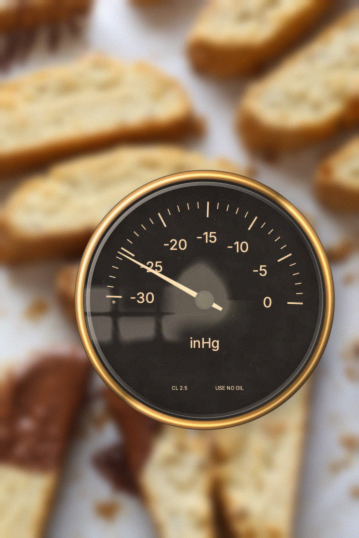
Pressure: inHg -25.5
